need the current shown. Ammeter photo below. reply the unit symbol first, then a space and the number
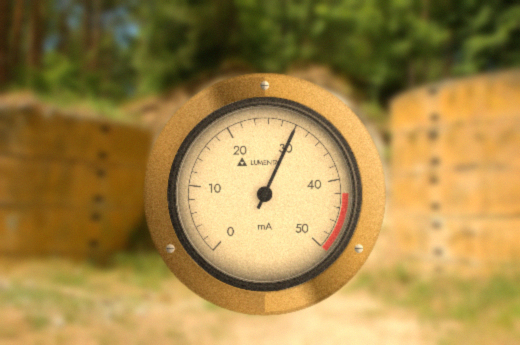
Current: mA 30
